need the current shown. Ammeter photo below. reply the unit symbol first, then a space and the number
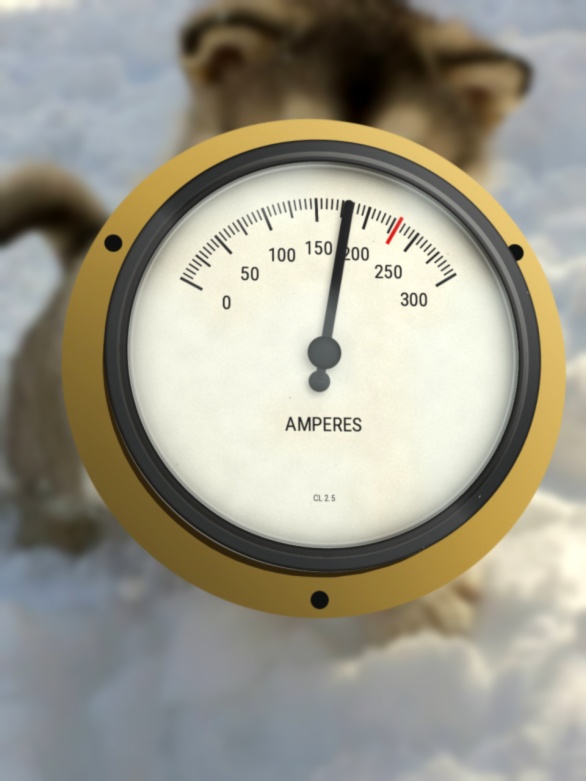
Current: A 180
